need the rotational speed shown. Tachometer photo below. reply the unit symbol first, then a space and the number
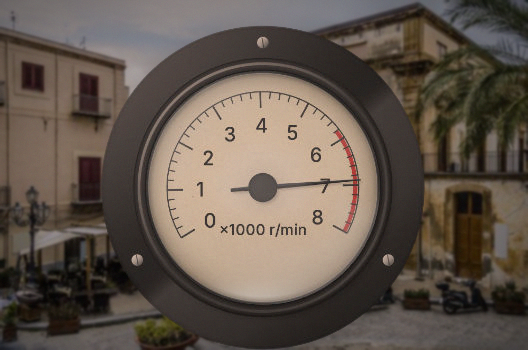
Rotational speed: rpm 6900
